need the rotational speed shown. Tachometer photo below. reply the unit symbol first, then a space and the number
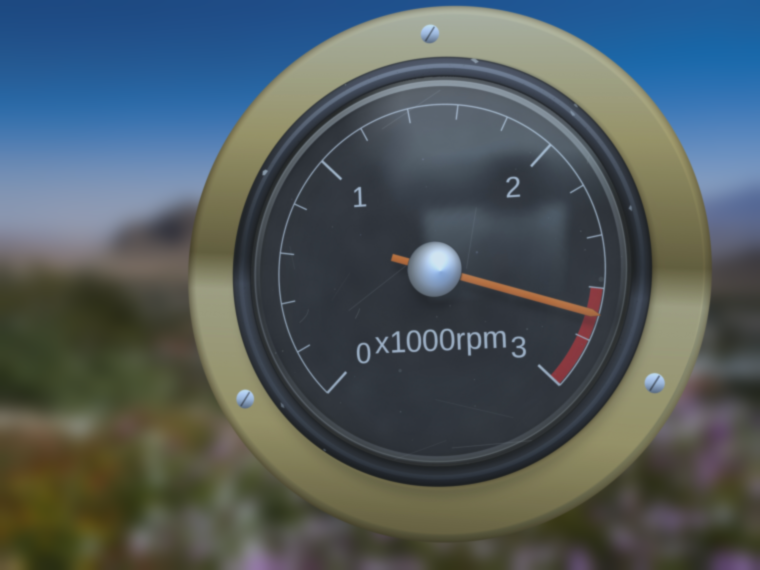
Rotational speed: rpm 2700
